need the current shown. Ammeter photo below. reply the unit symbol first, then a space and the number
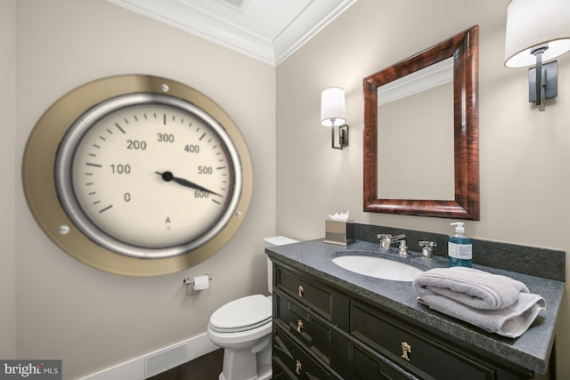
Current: A 580
